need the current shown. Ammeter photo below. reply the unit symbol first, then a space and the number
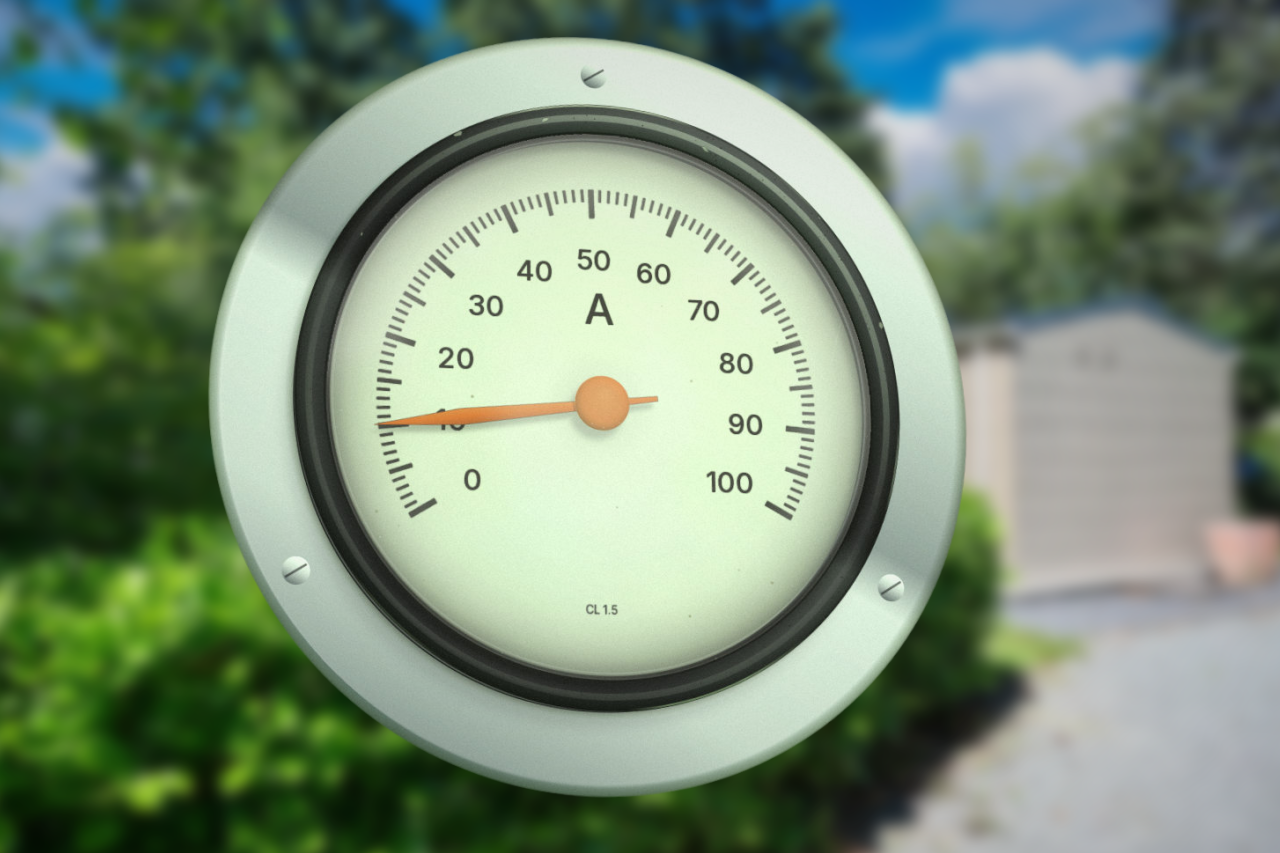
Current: A 10
